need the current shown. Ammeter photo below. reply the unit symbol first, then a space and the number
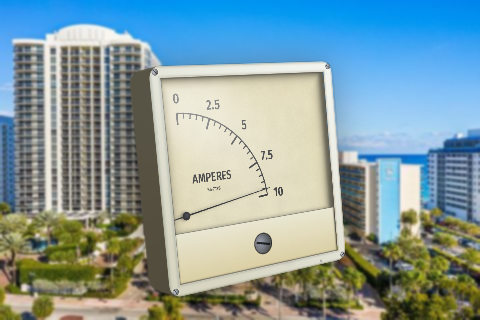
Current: A 9.5
